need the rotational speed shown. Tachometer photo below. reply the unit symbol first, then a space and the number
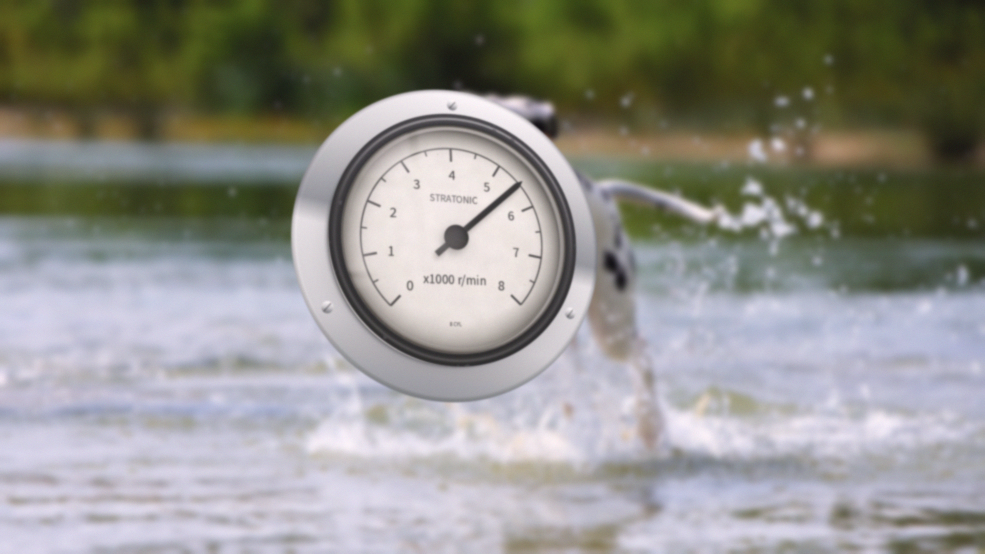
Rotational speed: rpm 5500
